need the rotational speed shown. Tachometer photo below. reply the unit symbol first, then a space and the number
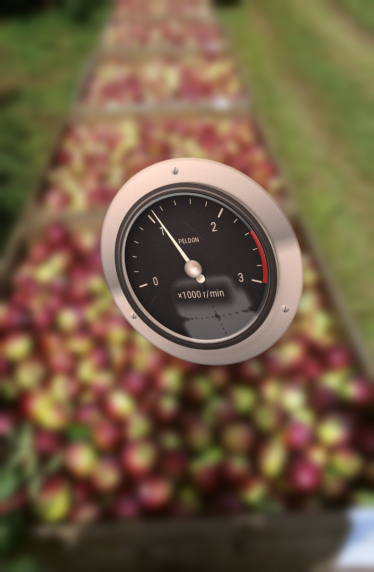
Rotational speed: rpm 1100
